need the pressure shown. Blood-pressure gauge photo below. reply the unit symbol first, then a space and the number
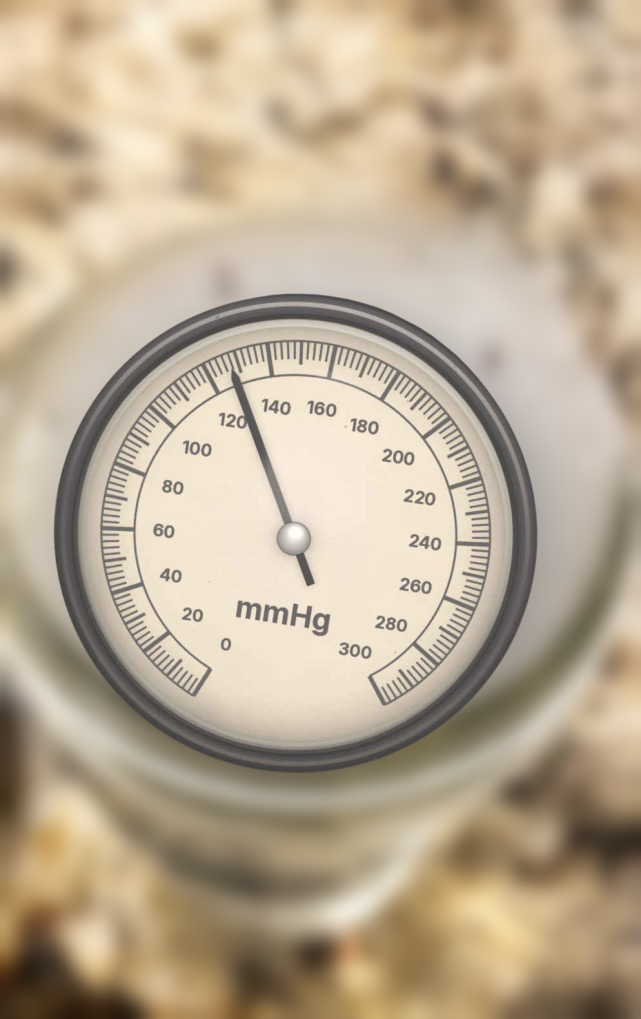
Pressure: mmHg 128
